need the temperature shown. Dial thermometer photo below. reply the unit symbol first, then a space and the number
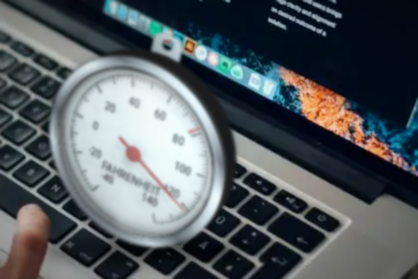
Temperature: °F 120
